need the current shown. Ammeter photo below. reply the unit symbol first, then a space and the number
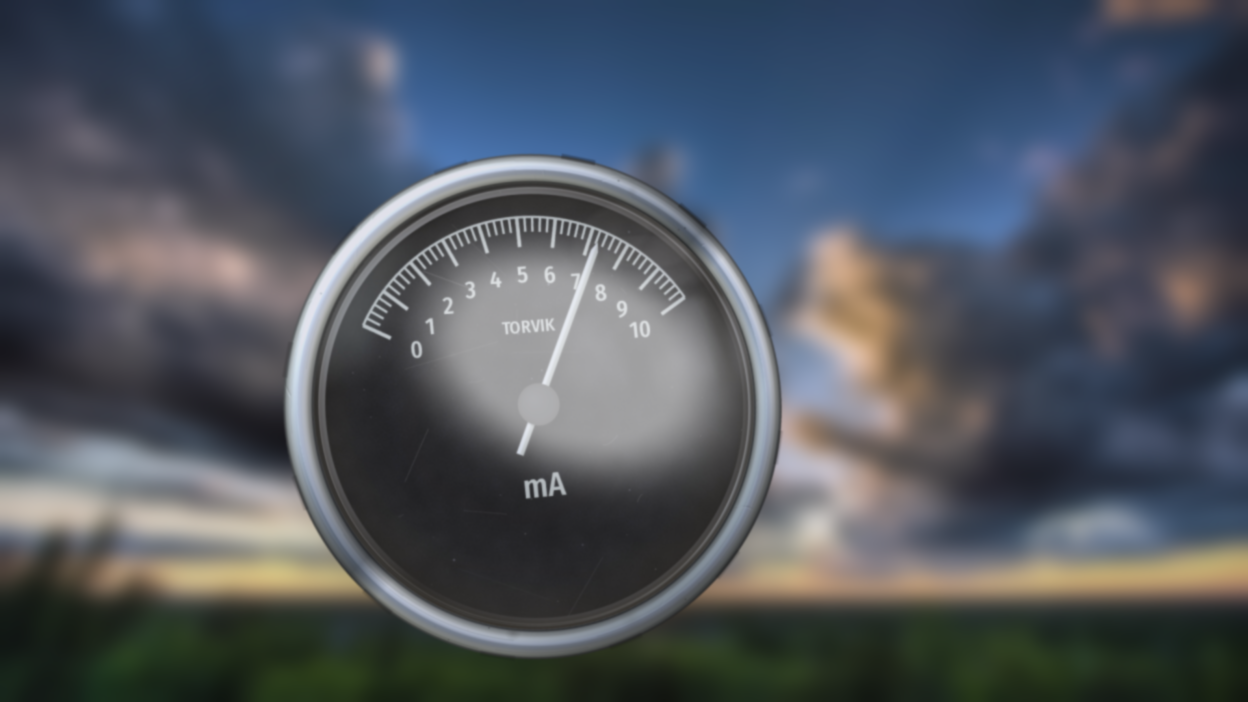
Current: mA 7.2
